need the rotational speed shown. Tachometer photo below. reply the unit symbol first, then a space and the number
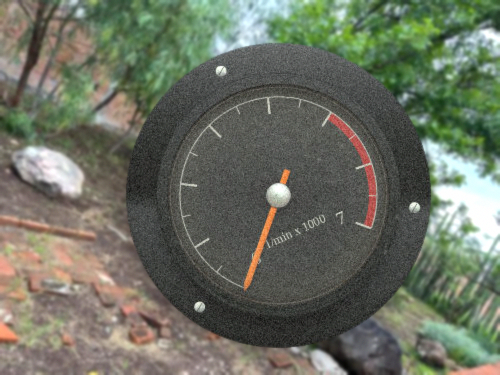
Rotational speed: rpm 0
